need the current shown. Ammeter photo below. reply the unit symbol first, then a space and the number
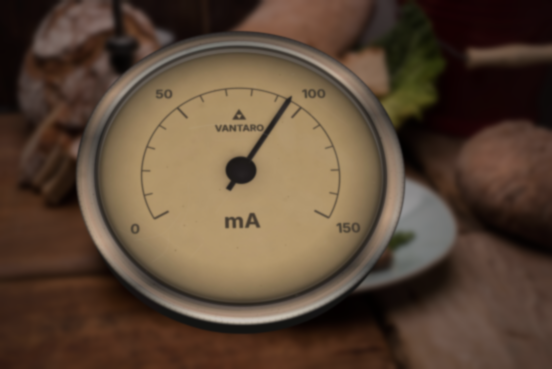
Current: mA 95
